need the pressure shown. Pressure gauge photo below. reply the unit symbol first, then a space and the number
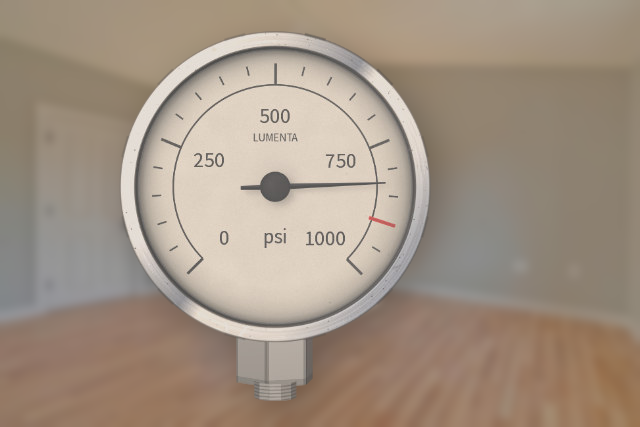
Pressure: psi 825
